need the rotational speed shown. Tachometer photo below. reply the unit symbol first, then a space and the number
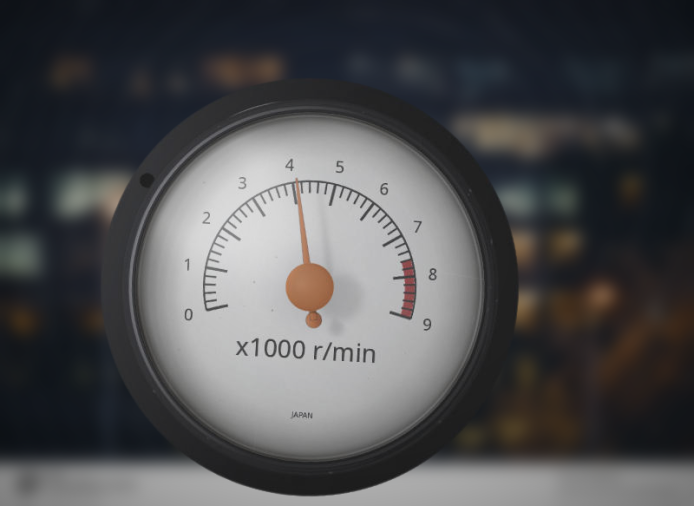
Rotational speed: rpm 4100
